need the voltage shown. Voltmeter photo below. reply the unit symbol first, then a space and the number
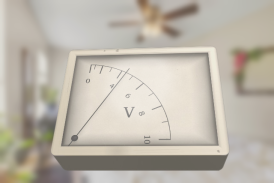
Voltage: V 4.5
